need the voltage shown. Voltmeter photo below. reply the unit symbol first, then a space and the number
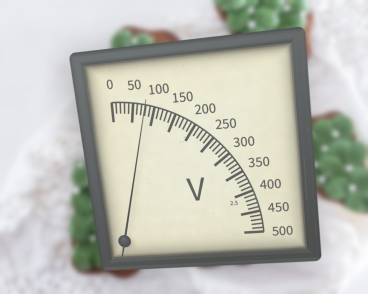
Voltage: V 80
